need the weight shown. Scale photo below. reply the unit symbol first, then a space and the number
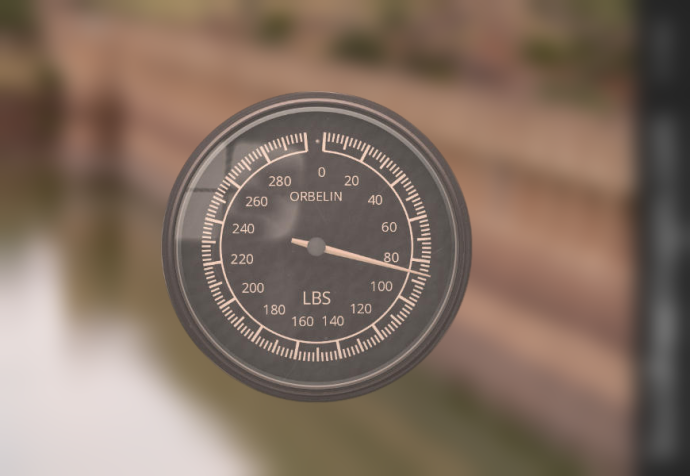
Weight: lb 86
